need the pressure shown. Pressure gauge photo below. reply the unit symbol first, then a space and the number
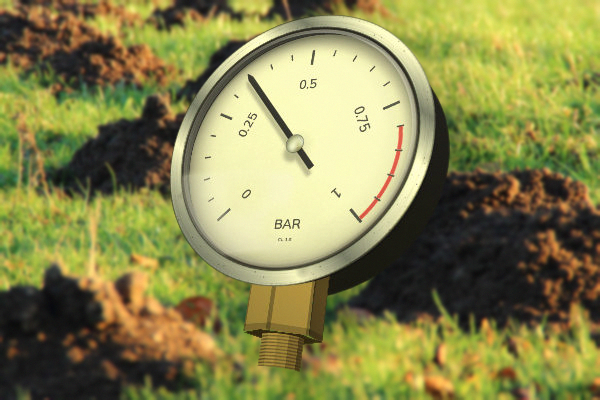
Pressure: bar 0.35
